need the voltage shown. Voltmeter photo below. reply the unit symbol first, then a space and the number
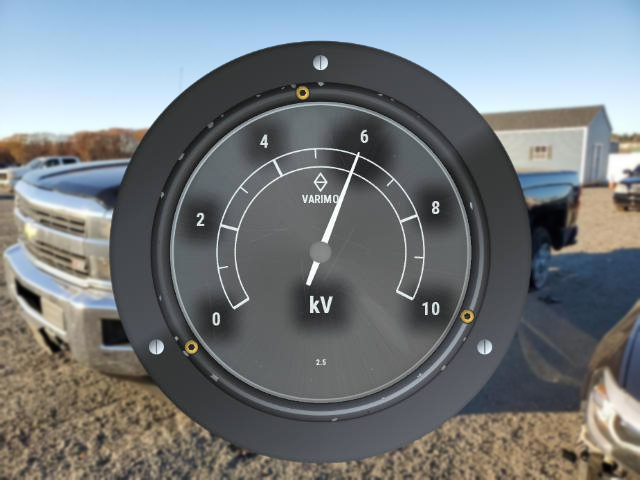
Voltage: kV 6
